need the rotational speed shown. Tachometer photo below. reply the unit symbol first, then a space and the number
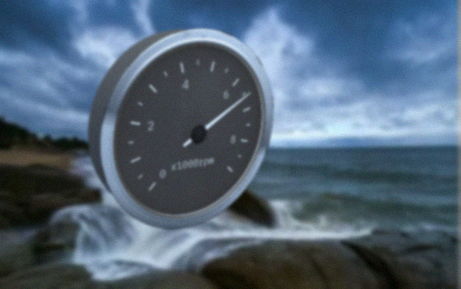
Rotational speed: rpm 6500
